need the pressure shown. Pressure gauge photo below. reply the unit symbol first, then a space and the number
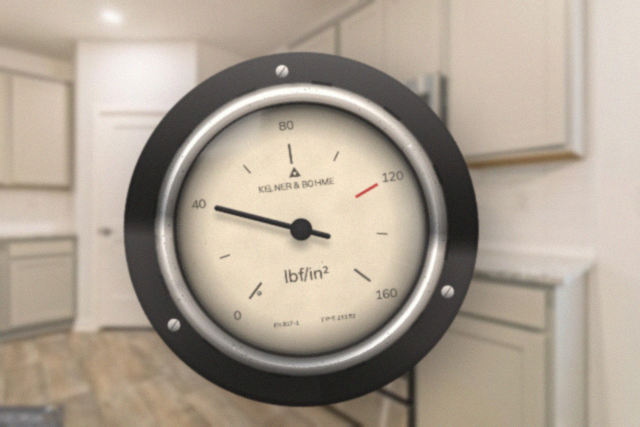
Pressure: psi 40
